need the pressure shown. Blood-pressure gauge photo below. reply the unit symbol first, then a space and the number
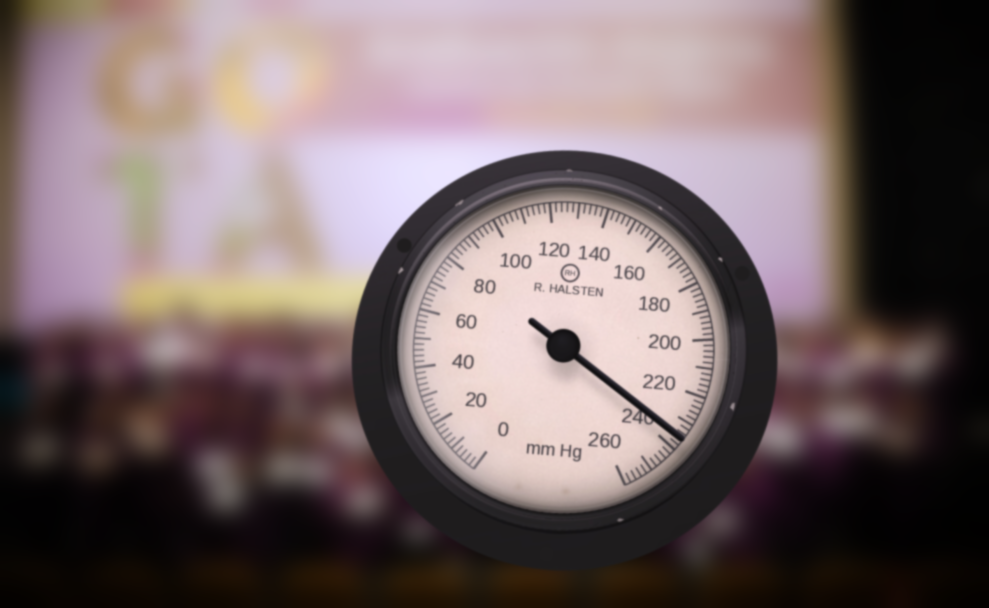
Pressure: mmHg 236
